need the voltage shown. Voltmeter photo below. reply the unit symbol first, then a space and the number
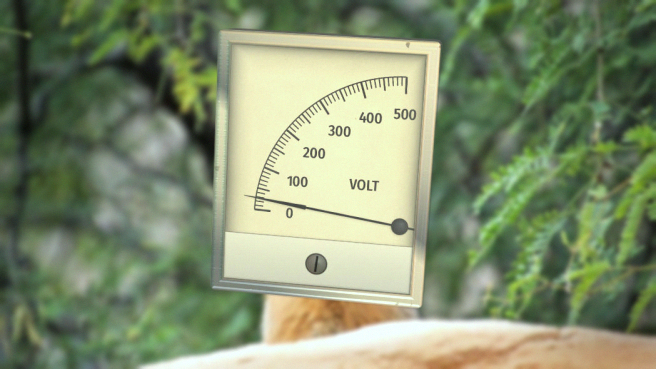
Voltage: V 30
